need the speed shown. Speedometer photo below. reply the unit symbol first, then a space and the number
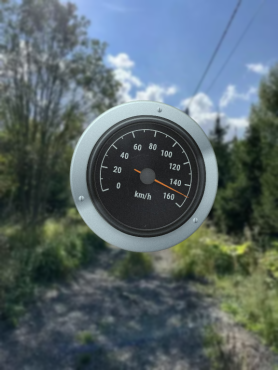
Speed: km/h 150
